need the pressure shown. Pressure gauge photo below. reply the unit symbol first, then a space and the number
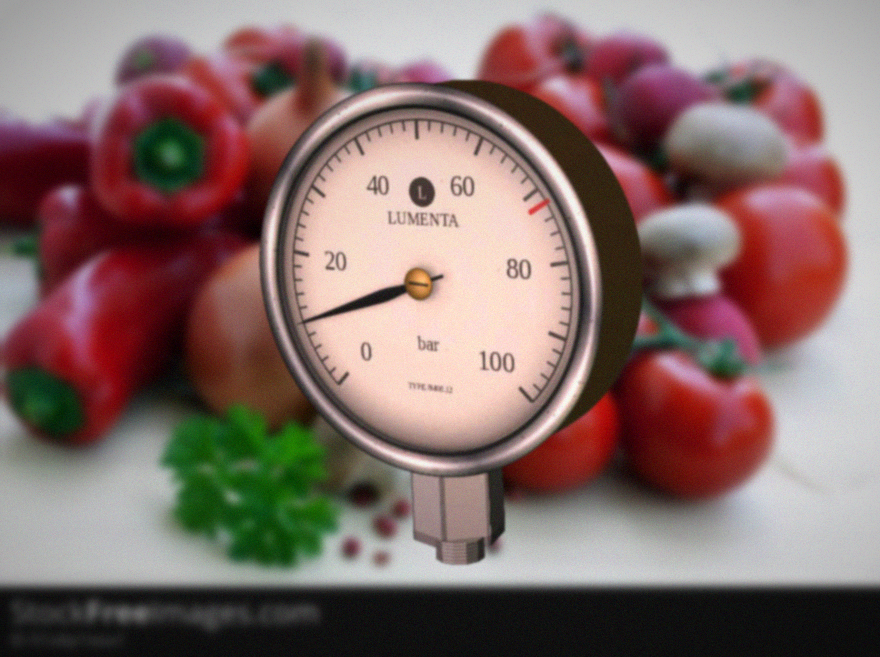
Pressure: bar 10
